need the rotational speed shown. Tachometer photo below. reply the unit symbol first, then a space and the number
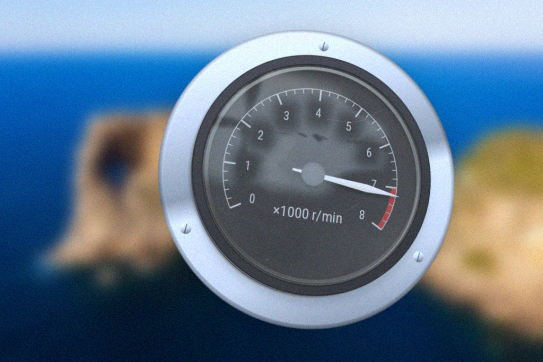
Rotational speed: rpm 7200
